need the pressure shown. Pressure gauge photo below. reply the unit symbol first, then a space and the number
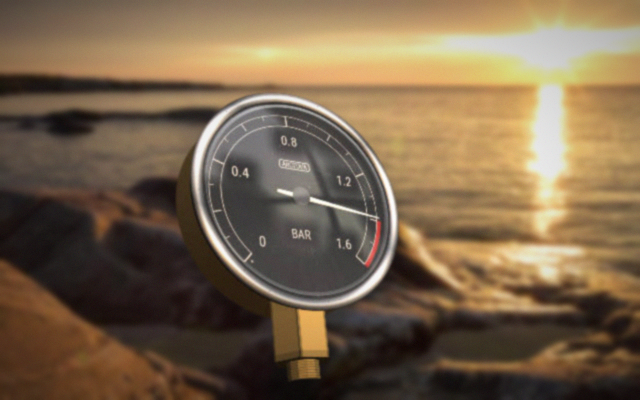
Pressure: bar 1.4
